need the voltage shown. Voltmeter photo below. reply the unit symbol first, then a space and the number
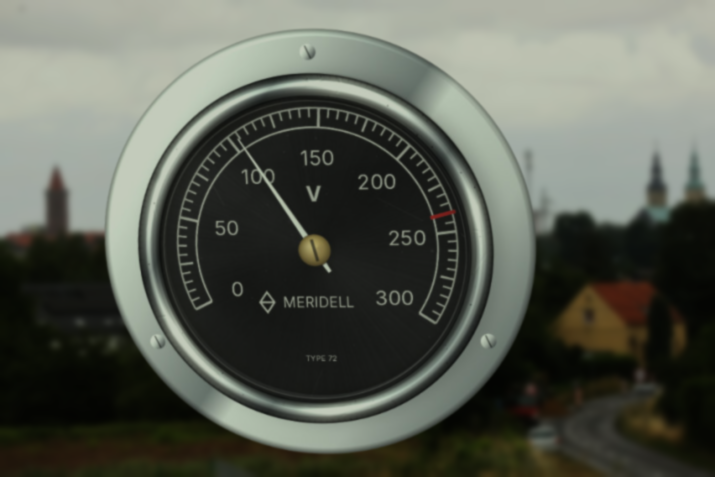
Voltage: V 105
